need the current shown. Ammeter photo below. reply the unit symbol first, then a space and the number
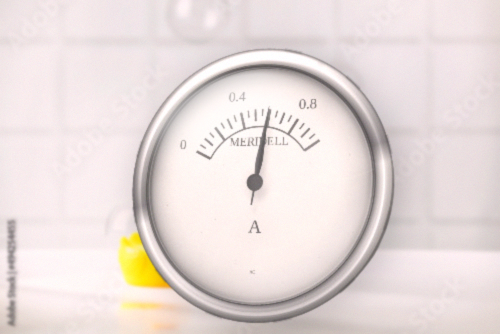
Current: A 0.6
